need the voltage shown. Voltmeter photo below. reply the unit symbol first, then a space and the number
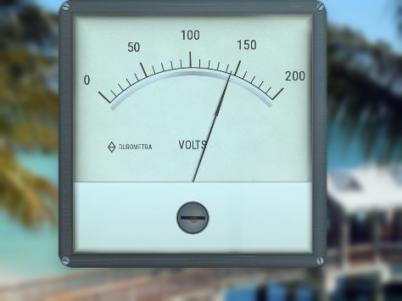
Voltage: V 145
